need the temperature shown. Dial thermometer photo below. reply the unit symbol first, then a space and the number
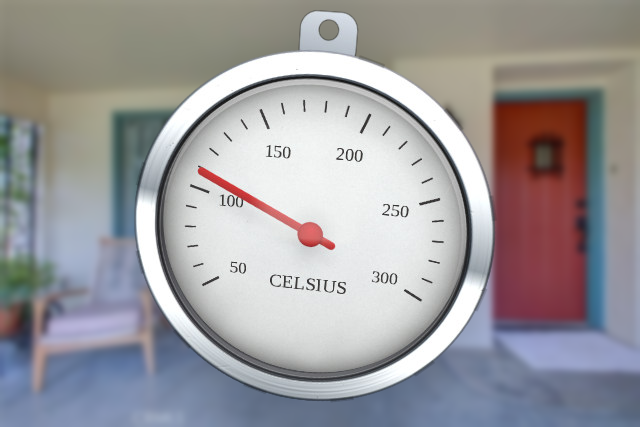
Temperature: °C 110
